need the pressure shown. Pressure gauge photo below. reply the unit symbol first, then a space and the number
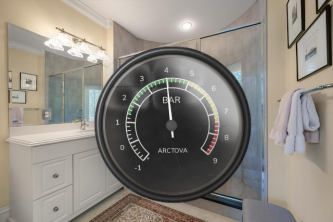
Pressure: bar 4
